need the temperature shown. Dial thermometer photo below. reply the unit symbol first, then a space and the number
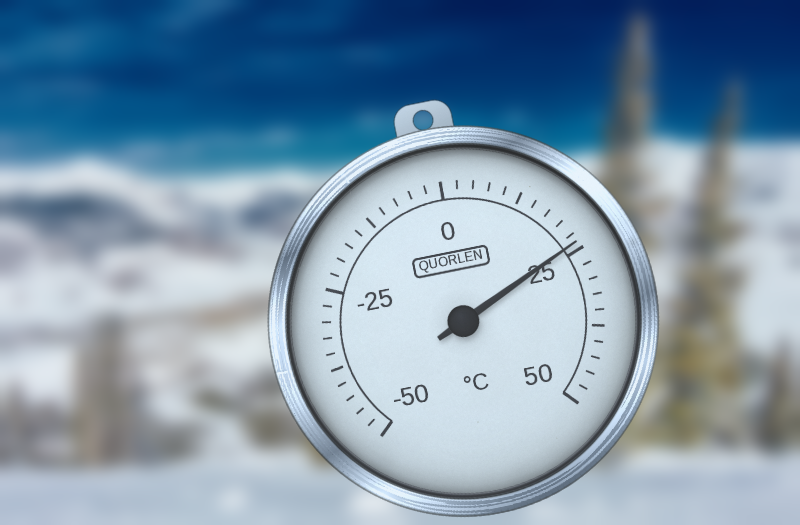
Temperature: °C 23.75
